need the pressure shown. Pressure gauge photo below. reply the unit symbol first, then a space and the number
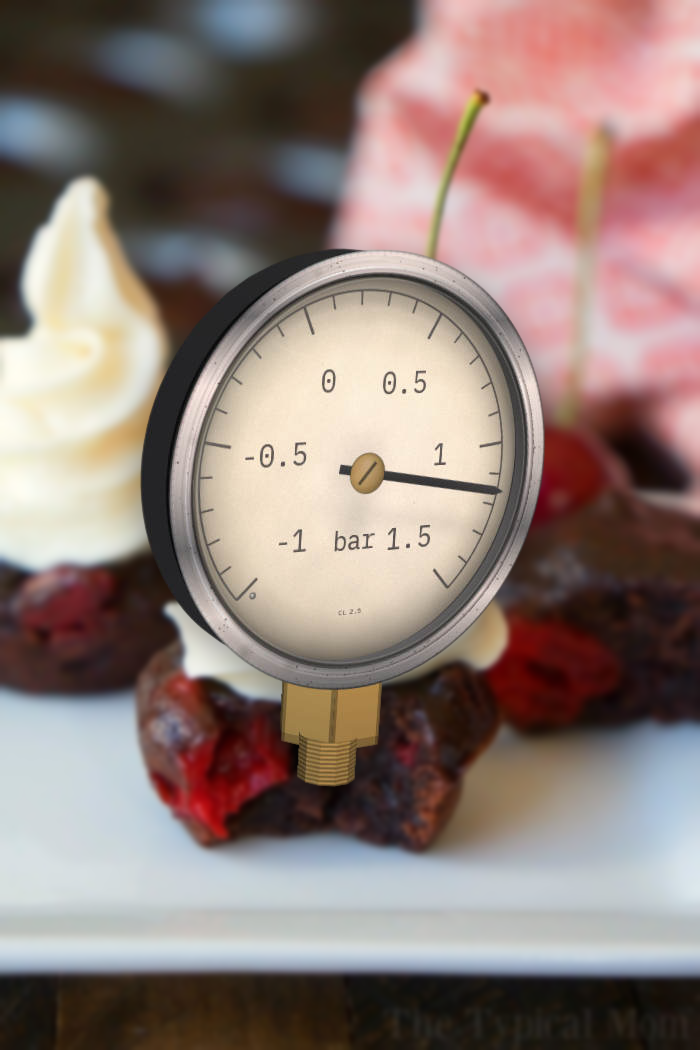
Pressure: bar 1.15
